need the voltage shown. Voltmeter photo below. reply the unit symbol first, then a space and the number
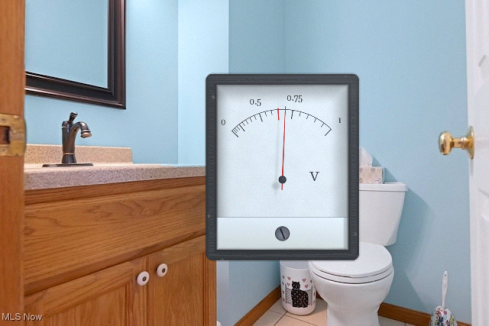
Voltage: V 0.7
